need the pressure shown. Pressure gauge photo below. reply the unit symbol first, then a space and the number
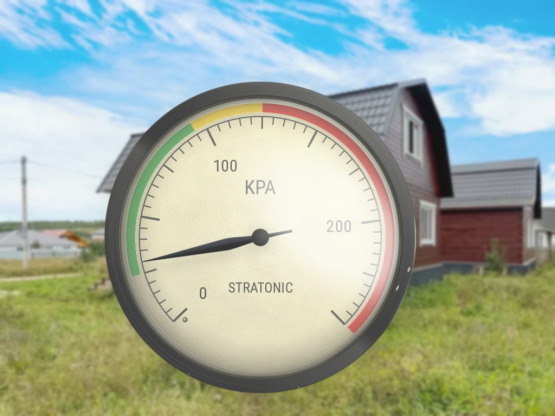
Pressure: kPa 30
